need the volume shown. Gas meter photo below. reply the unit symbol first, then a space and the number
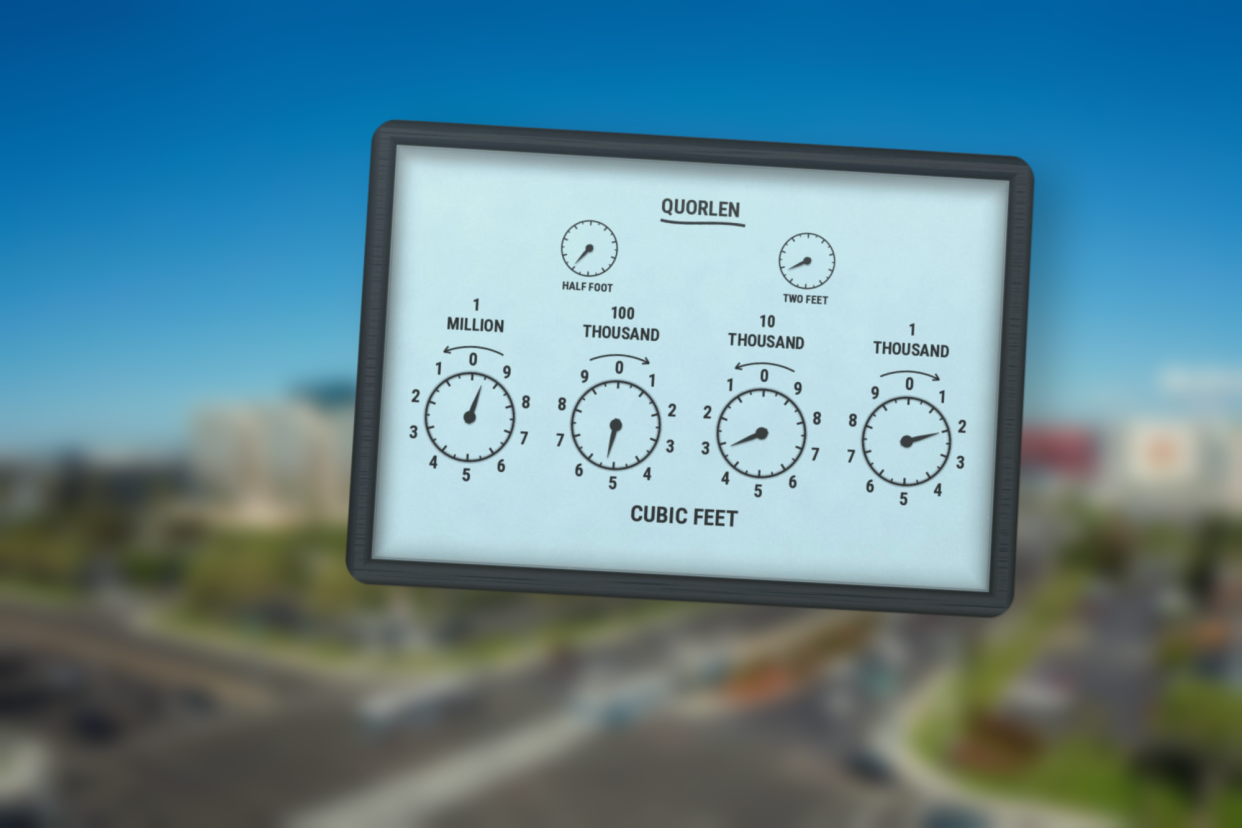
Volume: ft³ 953200
